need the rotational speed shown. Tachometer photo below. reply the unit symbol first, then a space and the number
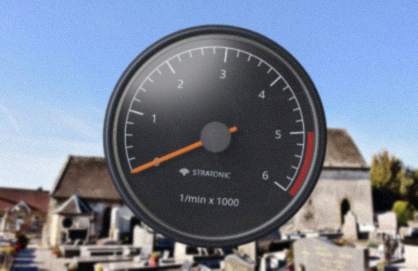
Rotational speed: rpm 0
